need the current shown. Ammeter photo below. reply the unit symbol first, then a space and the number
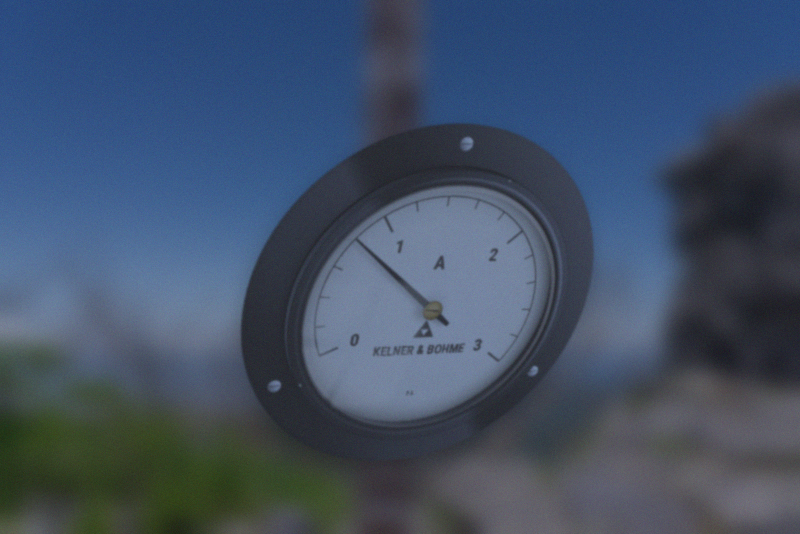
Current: A 0.8
